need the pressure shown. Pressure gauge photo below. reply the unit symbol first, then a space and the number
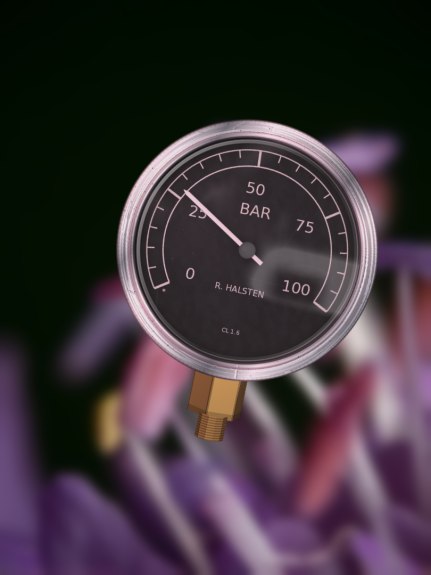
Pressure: bar 27.5
